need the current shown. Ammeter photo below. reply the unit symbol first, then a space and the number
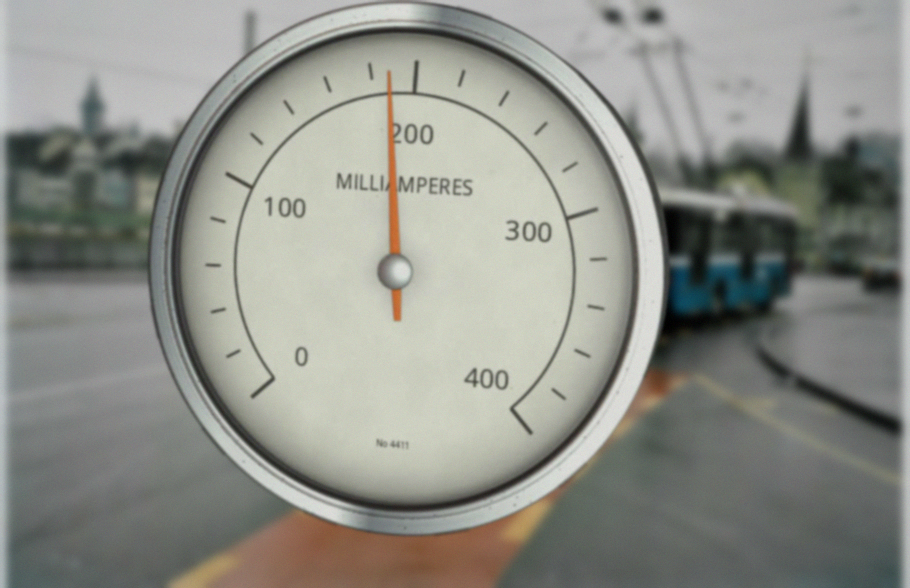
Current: mA 190
